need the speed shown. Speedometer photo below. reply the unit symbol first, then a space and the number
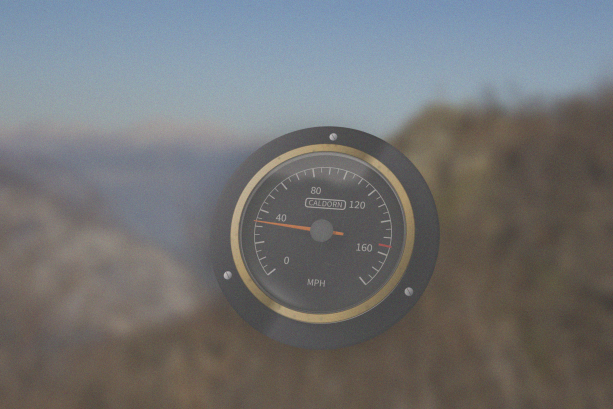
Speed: mph 32.5
